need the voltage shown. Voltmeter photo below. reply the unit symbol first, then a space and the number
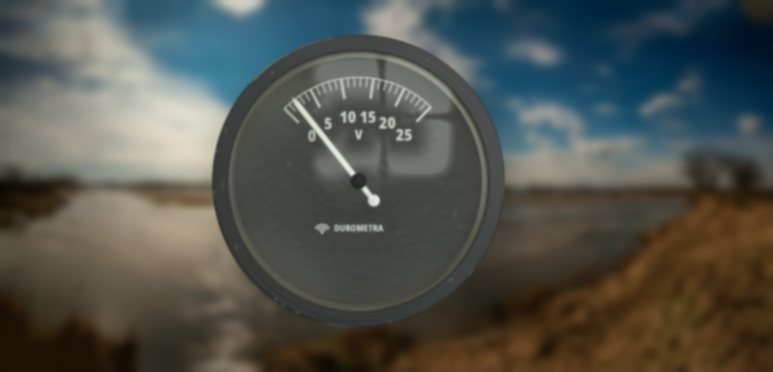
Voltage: V 2
